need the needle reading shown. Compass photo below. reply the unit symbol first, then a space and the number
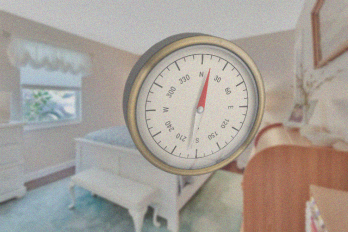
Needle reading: ° 10
